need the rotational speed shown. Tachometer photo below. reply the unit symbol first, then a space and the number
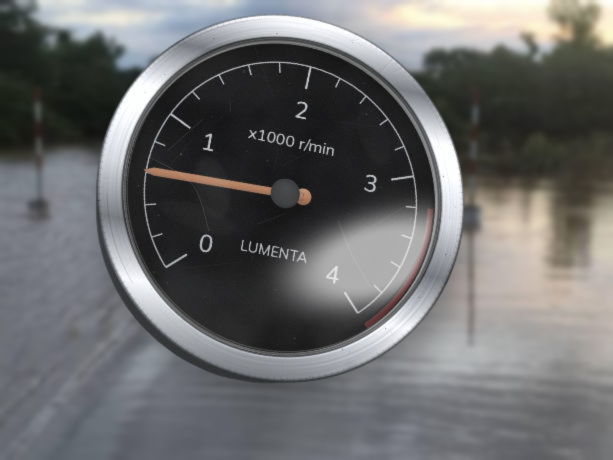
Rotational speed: rpm 600
